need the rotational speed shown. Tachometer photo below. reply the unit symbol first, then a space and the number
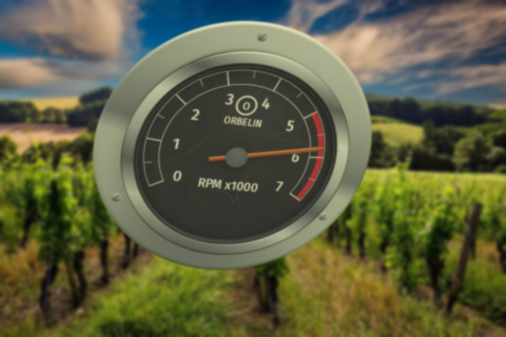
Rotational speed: rpm 5750
